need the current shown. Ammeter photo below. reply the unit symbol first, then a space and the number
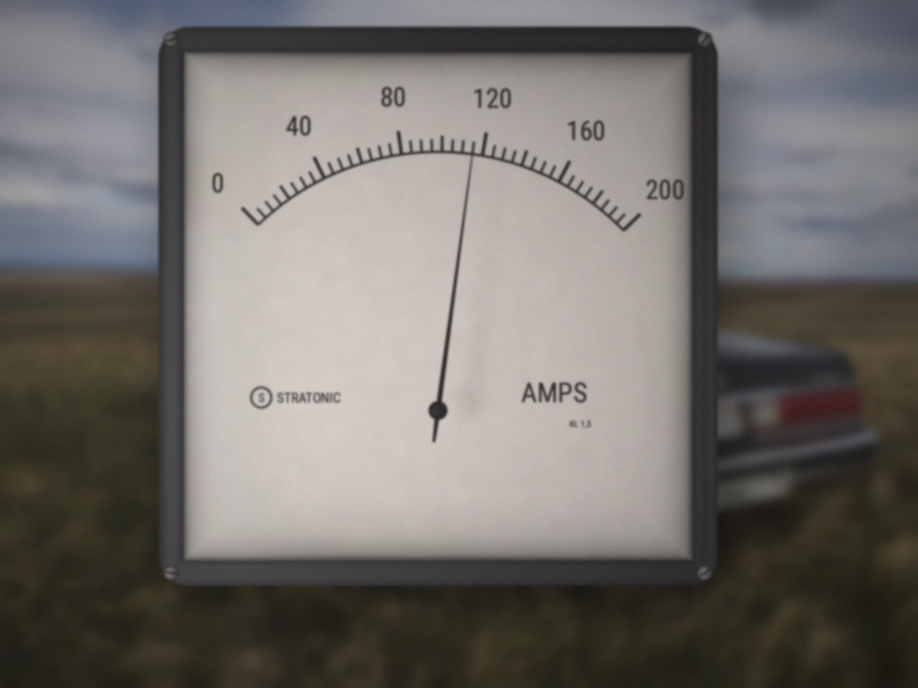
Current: A 115
